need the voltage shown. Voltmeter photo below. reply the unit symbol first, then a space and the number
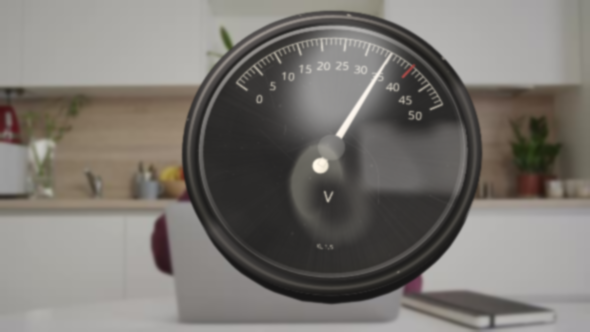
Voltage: V 35
